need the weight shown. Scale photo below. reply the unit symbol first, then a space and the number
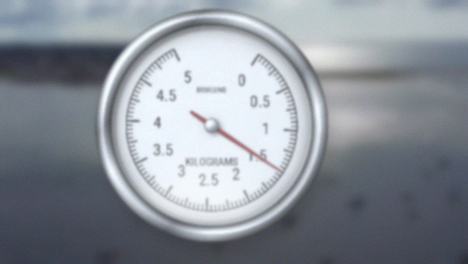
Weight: kg 1.5
